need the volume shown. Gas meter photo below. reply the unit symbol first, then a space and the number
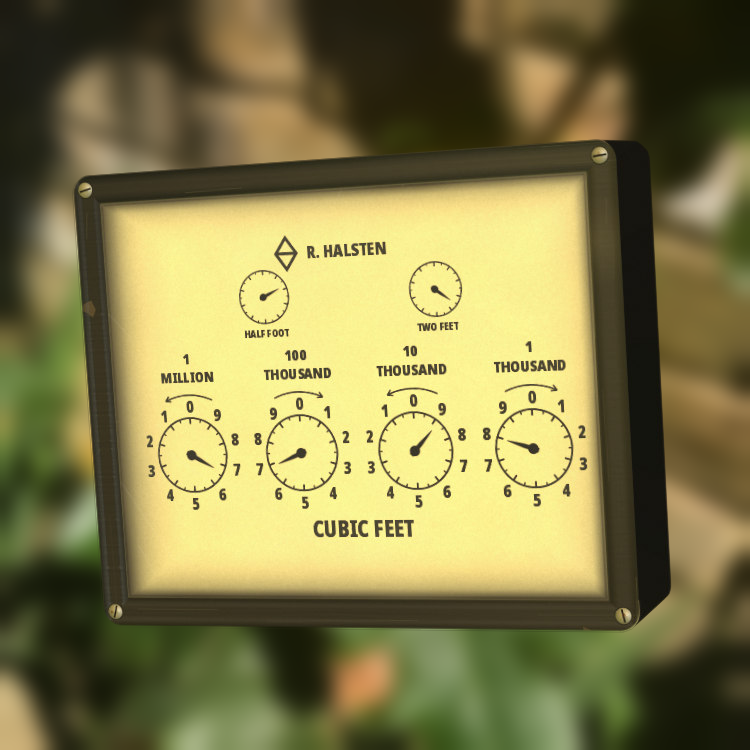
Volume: ft³ 668800
